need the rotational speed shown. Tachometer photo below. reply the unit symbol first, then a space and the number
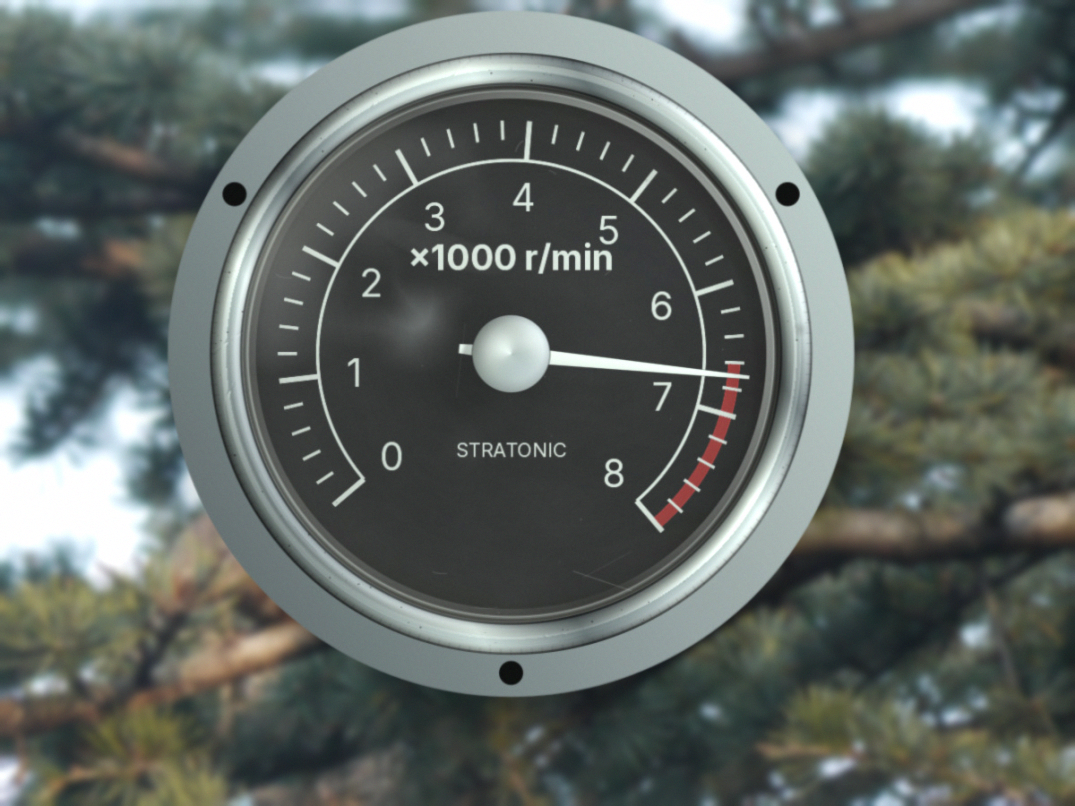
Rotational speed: rpm 6700
